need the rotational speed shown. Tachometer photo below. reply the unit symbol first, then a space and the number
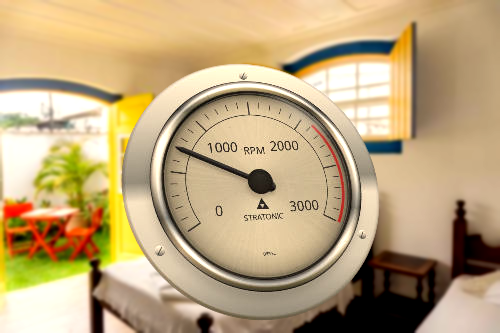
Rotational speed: rpm 700
